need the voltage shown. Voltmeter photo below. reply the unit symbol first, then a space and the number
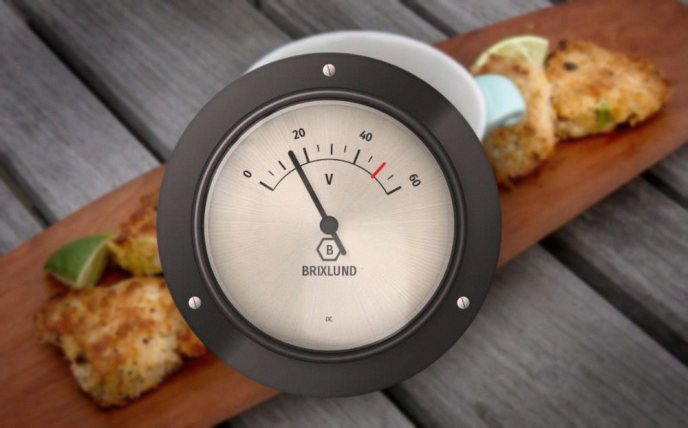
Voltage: V 15
